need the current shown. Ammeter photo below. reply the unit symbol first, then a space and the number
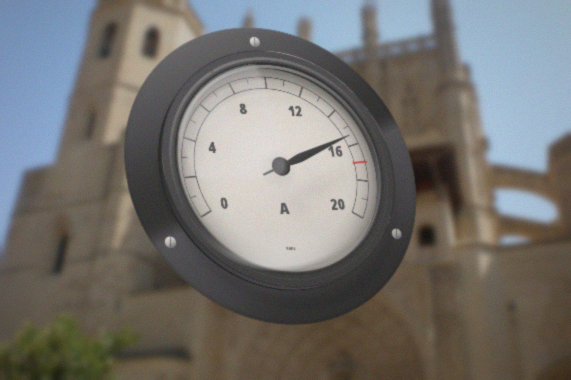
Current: A 15.5
